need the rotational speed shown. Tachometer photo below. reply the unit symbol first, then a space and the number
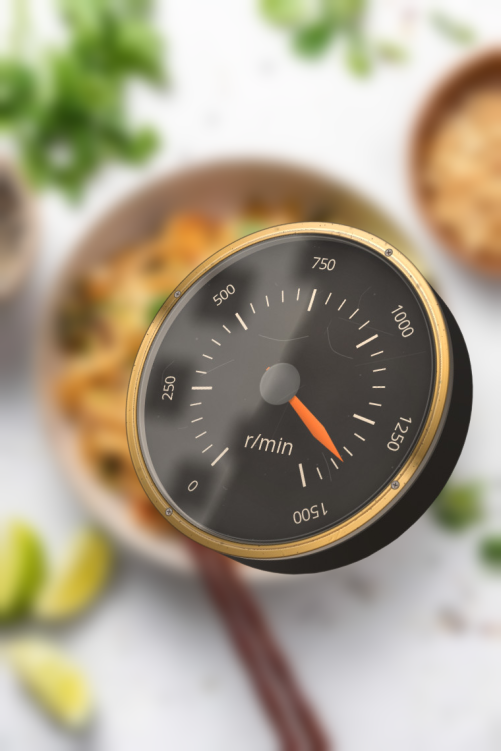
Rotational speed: rpm 1375
